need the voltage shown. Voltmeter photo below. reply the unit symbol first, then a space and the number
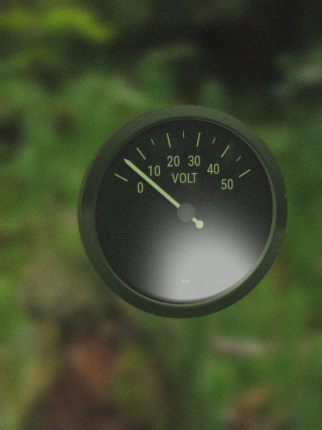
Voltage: V 5
